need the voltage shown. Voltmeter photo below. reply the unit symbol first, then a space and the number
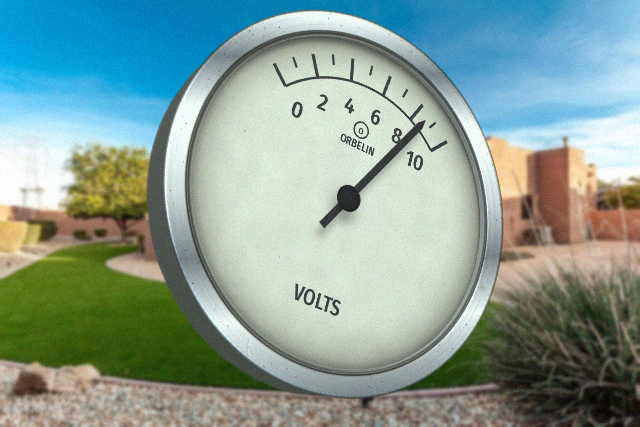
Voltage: V 8.5
